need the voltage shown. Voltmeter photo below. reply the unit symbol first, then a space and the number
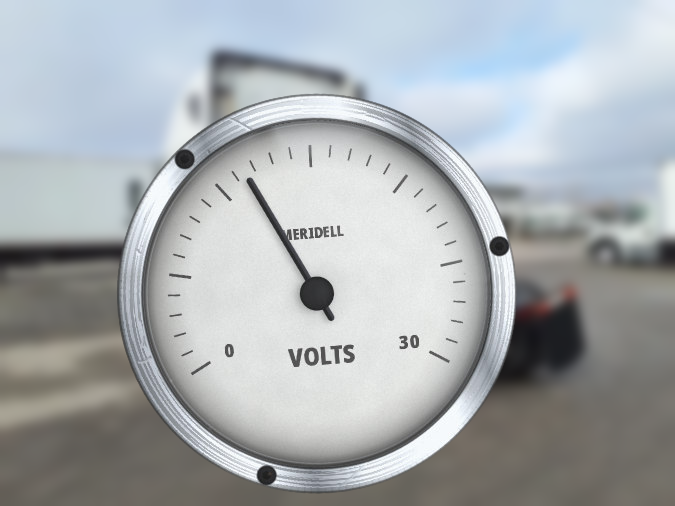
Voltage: V 11.5
